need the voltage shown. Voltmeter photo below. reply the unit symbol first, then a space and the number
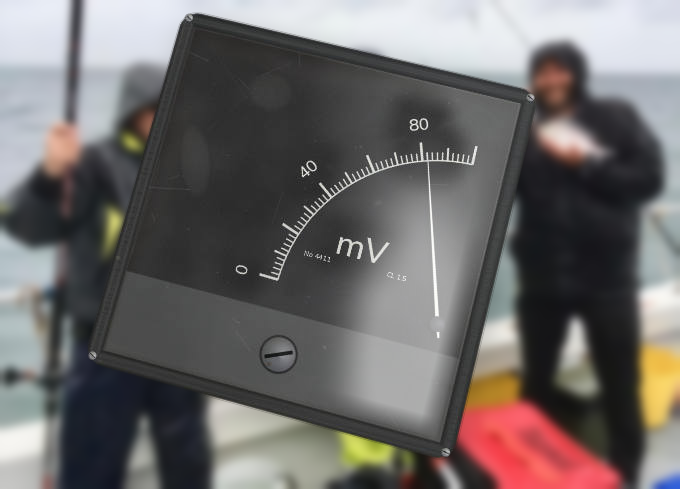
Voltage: mV 82
